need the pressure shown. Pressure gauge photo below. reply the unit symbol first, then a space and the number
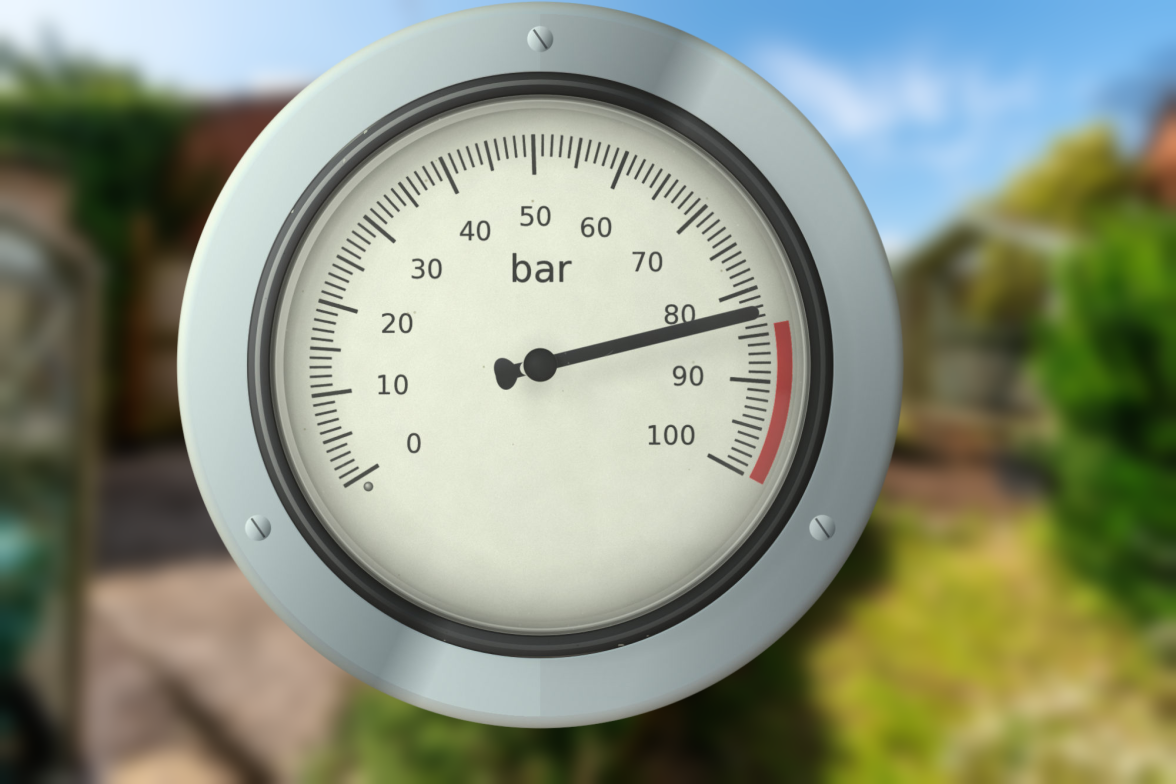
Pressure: bar 82.5
